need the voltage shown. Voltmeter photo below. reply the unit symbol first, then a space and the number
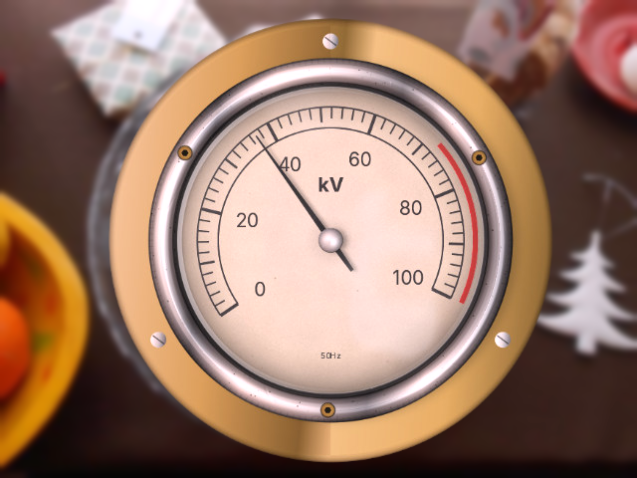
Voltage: kV 37
